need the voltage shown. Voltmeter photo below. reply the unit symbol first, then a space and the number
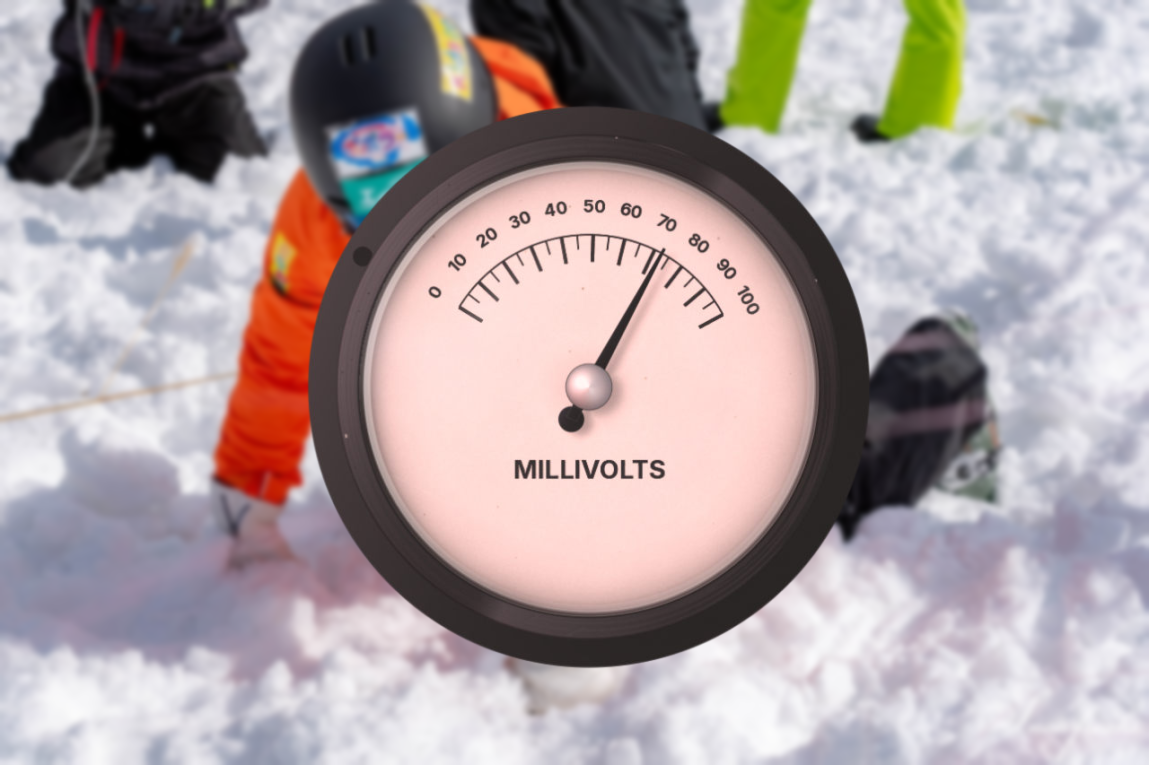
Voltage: mV 72.5
